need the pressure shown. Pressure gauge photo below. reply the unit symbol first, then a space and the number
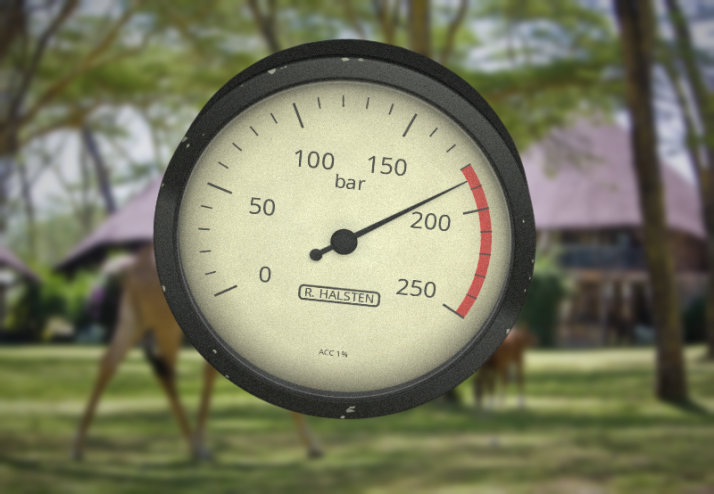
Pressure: bar 185
